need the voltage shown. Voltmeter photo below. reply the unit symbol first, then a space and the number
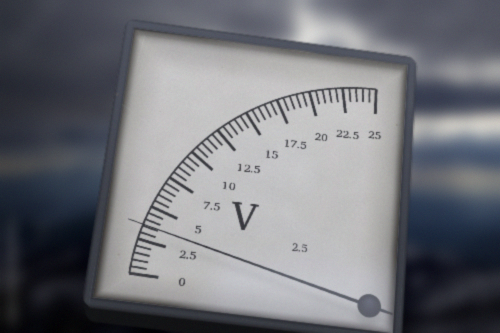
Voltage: V 3.5
